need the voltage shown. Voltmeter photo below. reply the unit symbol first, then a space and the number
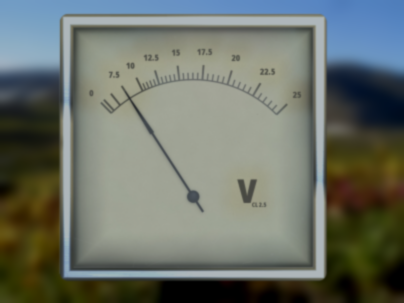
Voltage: V 7.5
